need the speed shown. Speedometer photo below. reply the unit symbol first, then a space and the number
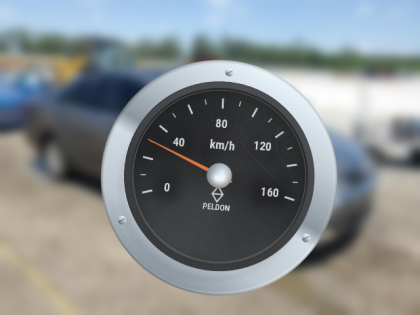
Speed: km/h 30
